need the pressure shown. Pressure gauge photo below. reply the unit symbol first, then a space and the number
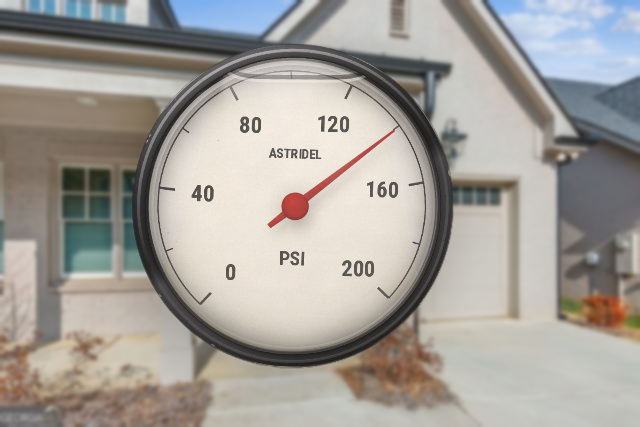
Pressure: psi 140
